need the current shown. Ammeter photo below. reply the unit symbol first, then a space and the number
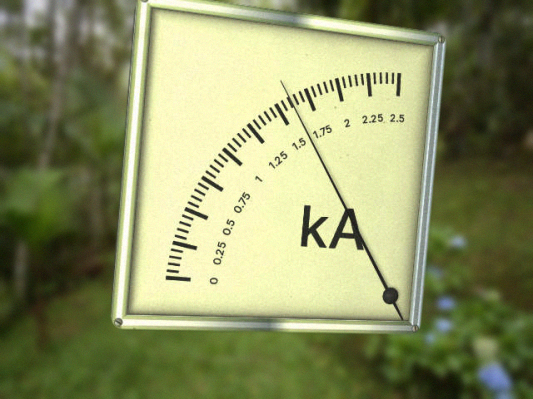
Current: kA 1.6
